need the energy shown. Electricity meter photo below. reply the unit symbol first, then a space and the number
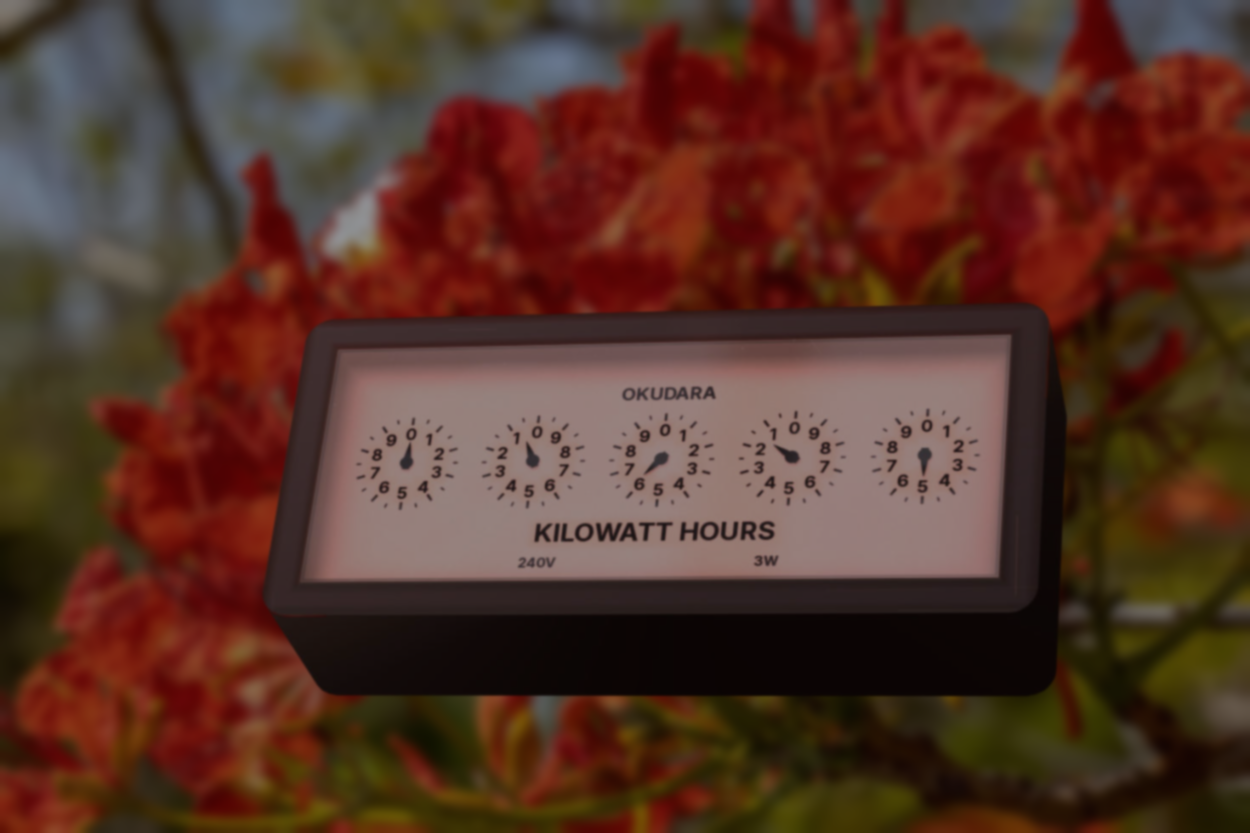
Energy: kWh 615
